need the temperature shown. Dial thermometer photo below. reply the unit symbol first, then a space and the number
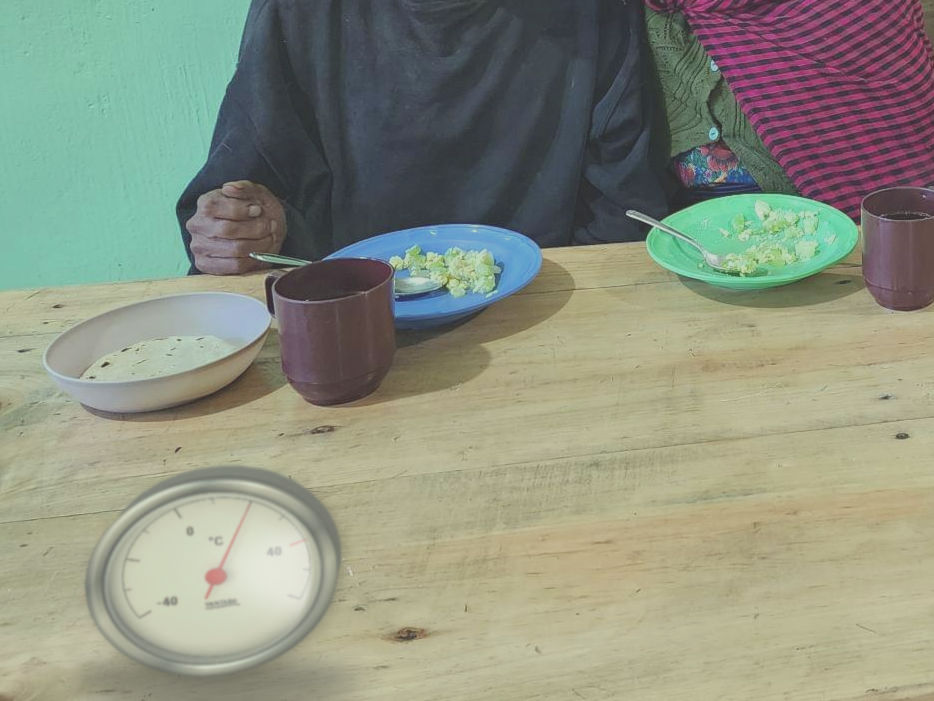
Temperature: °C 20
